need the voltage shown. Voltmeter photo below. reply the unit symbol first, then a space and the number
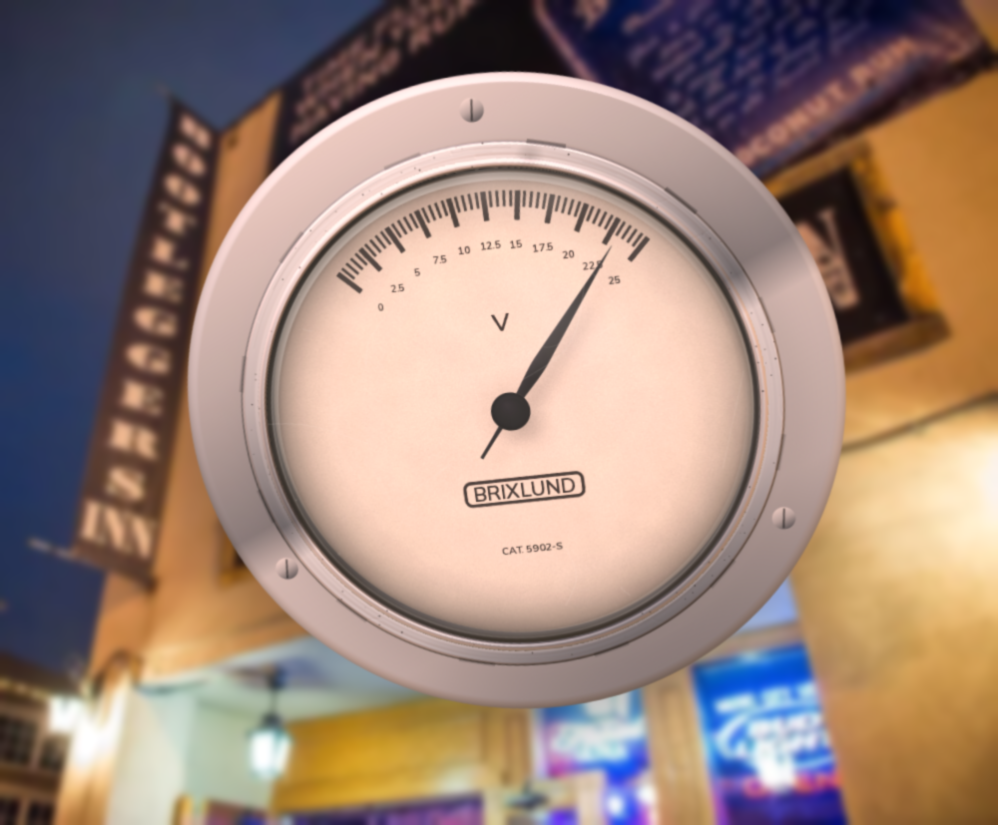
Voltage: V 23
